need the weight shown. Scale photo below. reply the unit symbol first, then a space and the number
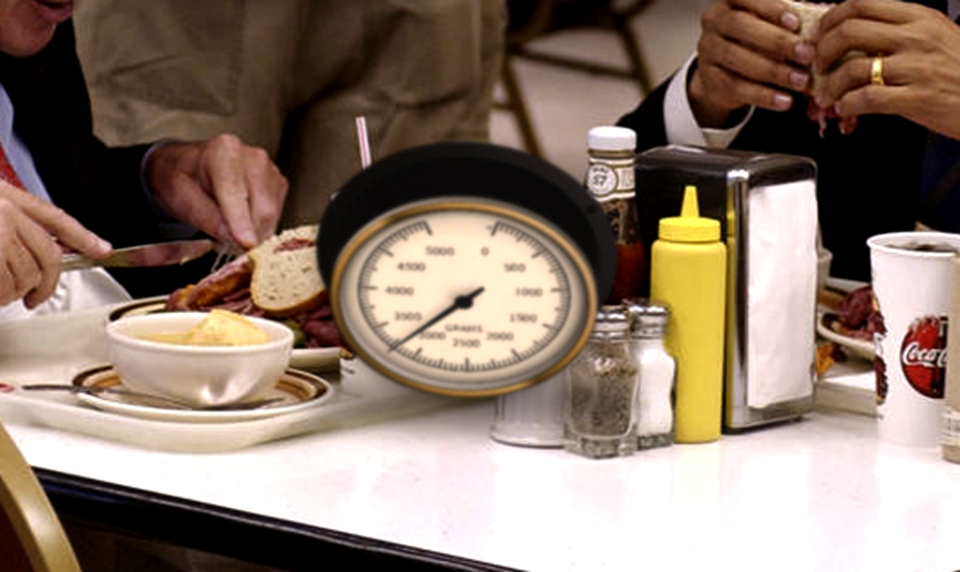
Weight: g 3250
